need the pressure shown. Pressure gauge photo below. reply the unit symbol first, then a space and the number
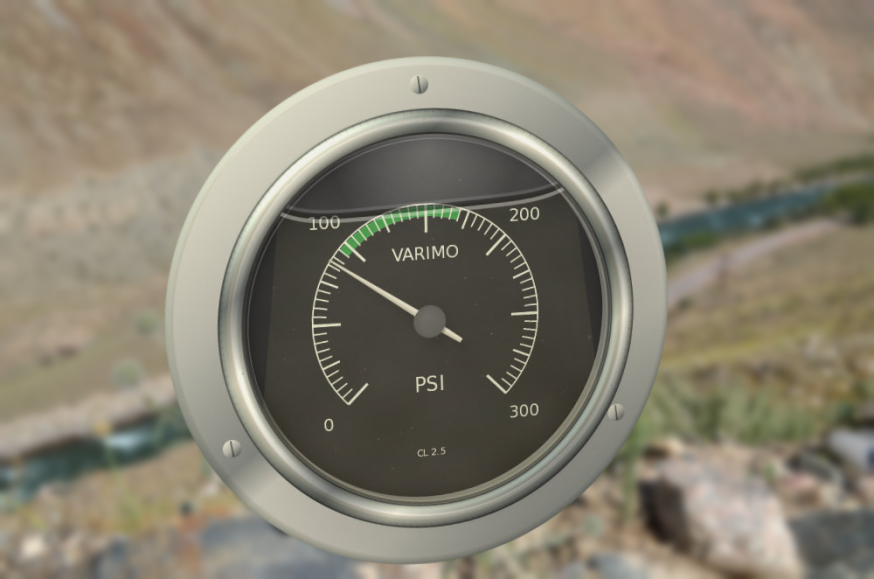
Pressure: psi 87.5
